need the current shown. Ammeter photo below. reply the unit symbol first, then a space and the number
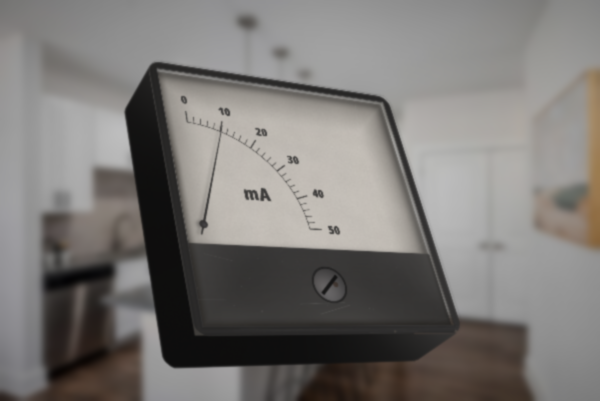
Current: mA 10
